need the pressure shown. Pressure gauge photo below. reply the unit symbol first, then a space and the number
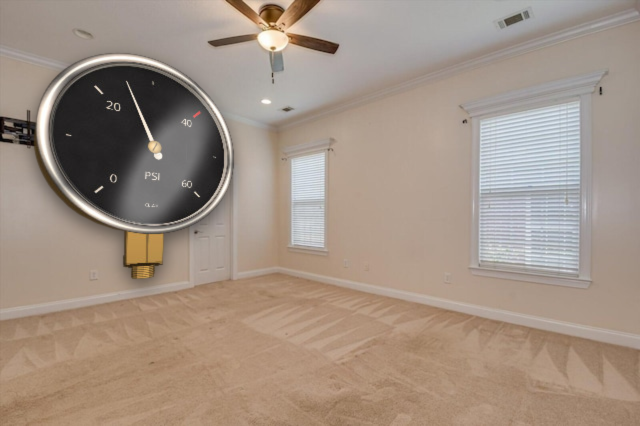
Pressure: psi 25
